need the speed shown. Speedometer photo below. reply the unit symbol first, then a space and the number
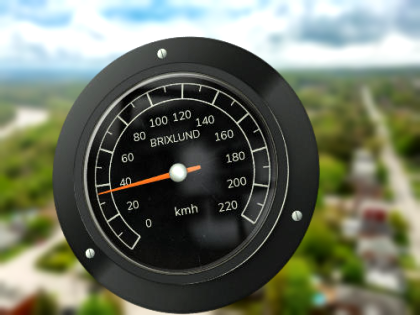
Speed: km/h 35
